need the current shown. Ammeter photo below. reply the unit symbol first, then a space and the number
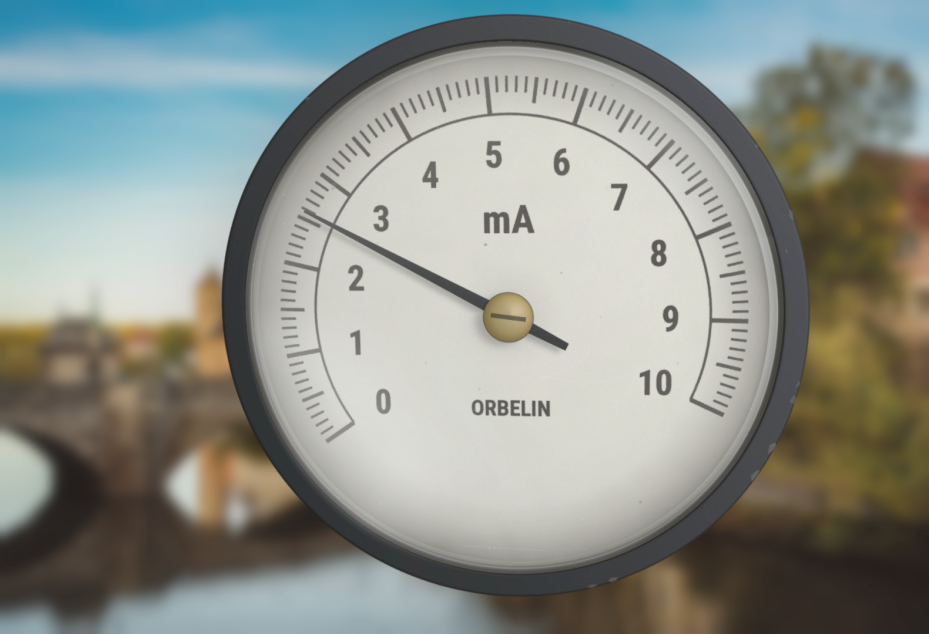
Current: mA 2.6
